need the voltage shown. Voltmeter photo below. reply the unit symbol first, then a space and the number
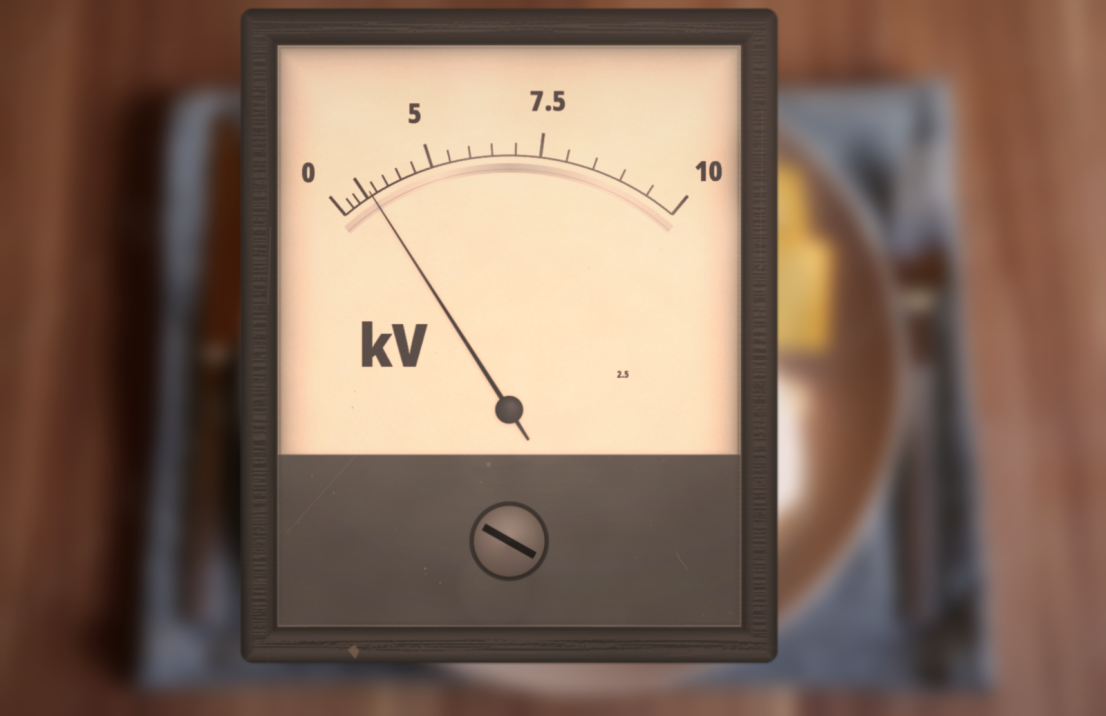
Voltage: kV 2.75
